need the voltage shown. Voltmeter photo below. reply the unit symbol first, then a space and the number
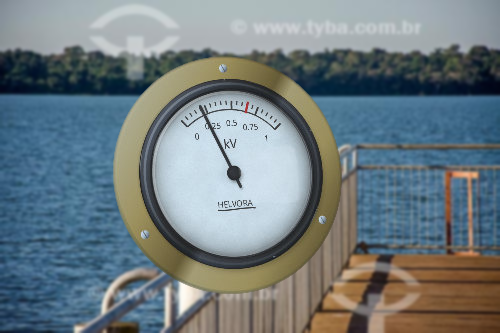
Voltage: kV 0.2
